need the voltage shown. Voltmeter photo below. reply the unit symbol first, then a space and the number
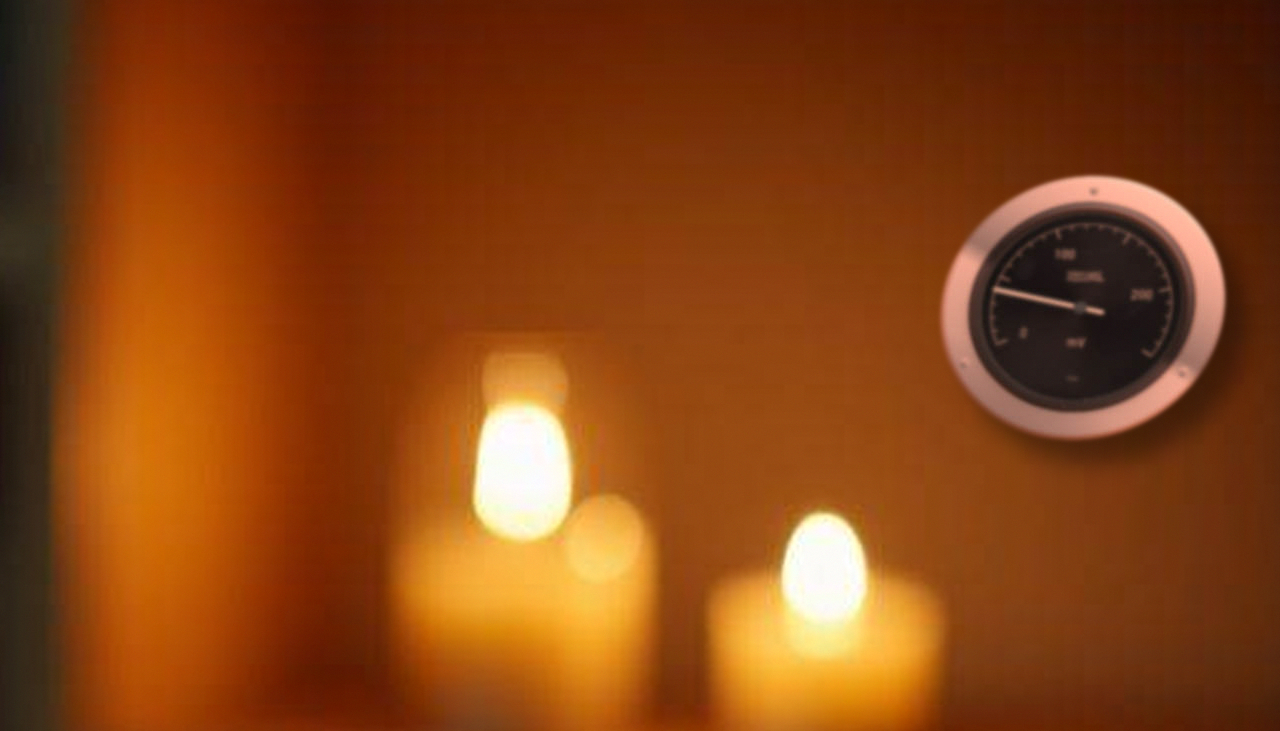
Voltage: mV 40
